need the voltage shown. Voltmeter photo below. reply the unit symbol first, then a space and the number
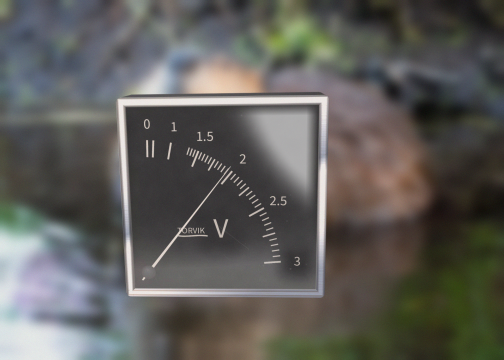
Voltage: V 1.95
